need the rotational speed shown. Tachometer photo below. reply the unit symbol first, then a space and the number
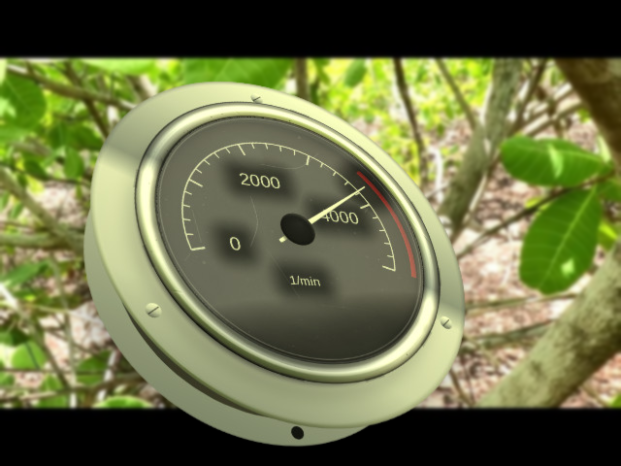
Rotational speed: rpm 3800
